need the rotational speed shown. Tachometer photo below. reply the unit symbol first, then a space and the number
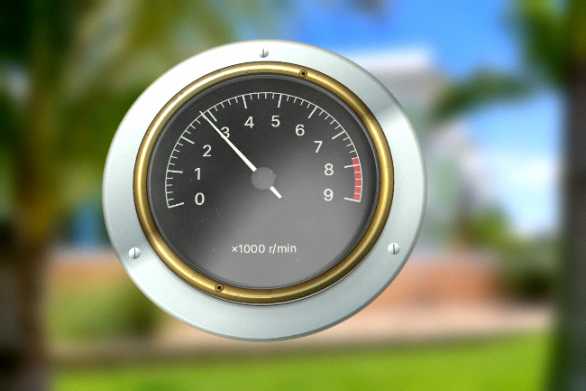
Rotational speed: rpm 2800
